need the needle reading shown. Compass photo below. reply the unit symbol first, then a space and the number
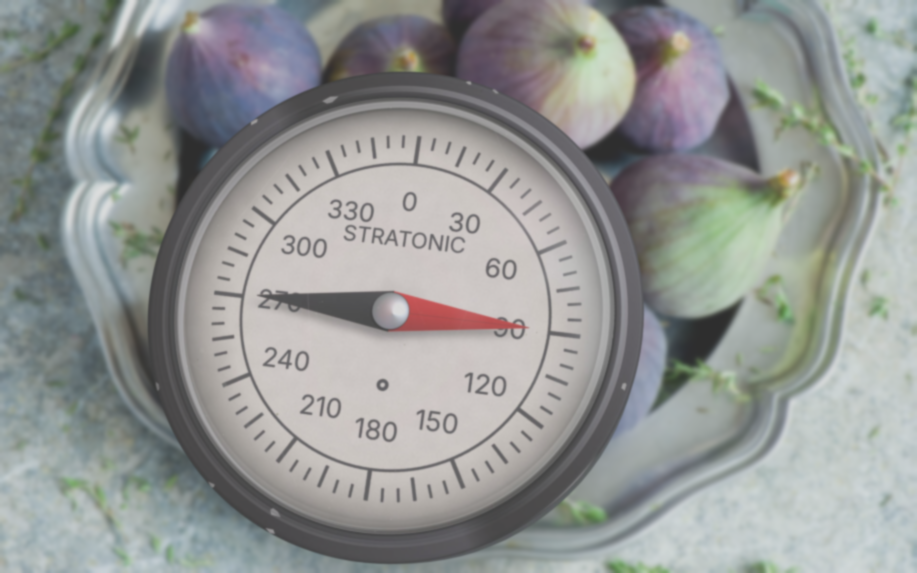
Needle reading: ° 90
